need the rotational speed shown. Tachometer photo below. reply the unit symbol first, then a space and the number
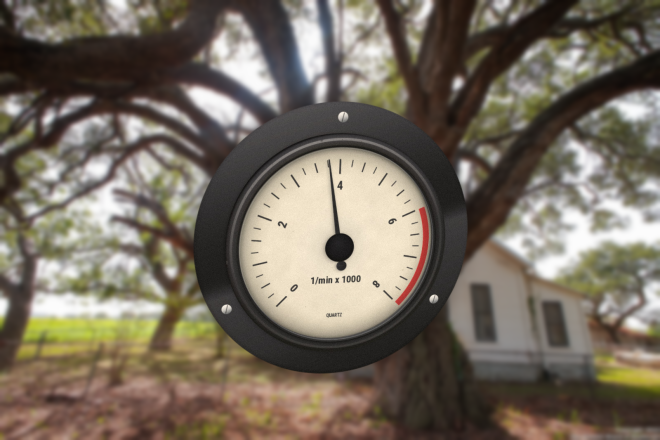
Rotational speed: rpm 3750
